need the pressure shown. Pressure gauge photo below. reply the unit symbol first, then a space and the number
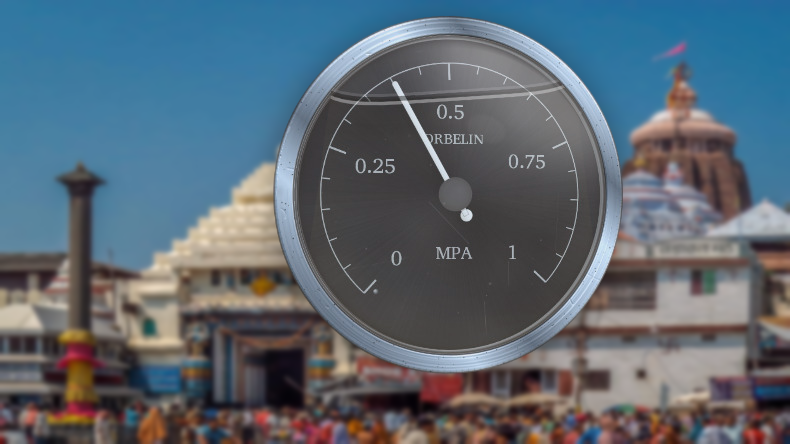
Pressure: MPa 0.4
